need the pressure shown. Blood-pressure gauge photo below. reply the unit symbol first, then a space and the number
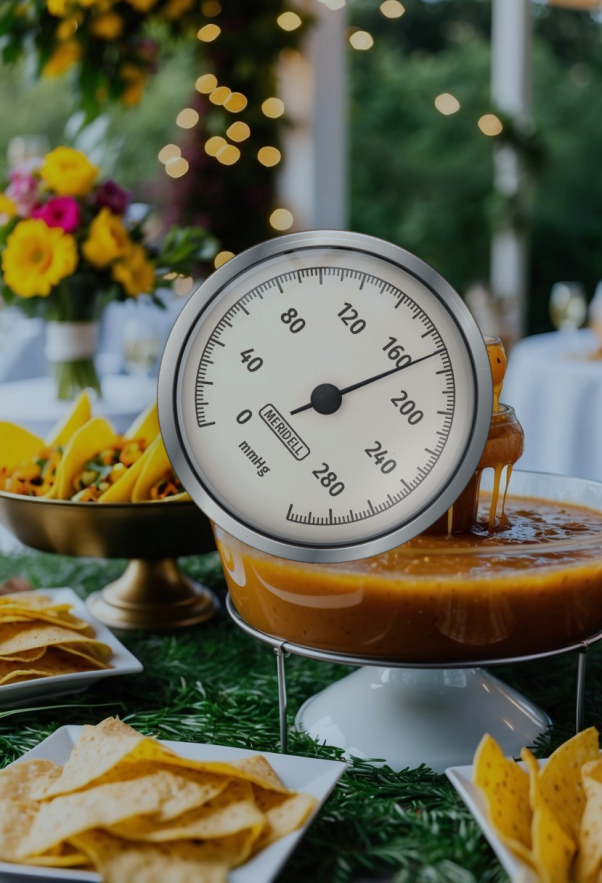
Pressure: mmHg 170
